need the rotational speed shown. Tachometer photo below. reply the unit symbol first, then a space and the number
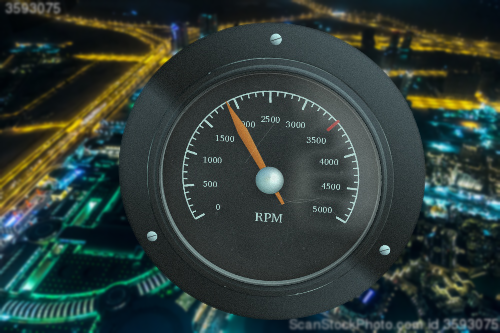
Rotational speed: rpm 1900
